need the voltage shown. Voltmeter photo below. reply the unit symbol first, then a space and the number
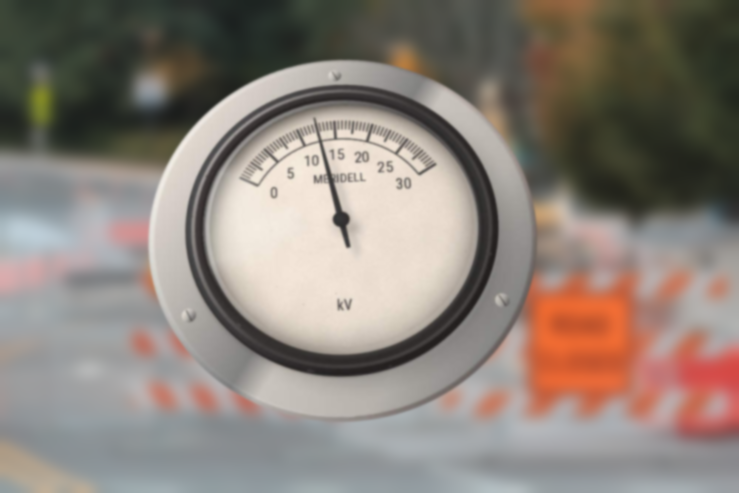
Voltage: kV 12.5
